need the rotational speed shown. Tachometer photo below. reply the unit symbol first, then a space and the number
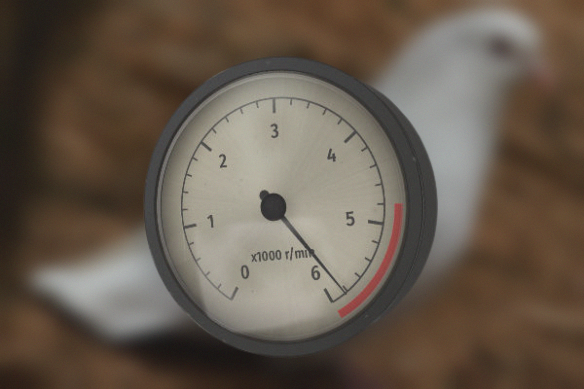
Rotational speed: rpm 5800
